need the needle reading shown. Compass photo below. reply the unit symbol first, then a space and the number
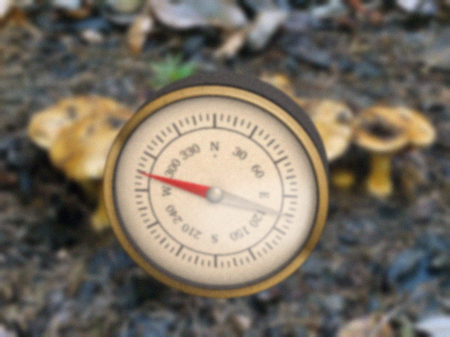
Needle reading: ° 285
